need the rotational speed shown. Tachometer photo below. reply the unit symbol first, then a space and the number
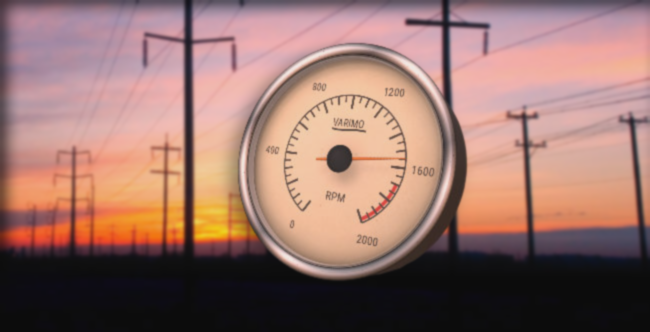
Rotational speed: rpm 1550
